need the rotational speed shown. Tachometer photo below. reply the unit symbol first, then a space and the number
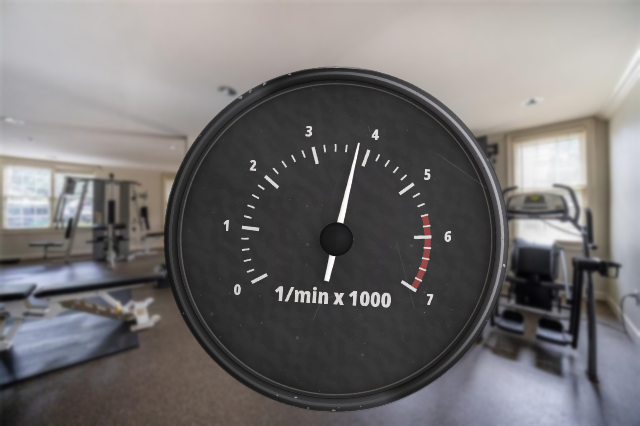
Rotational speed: rpm 3800
